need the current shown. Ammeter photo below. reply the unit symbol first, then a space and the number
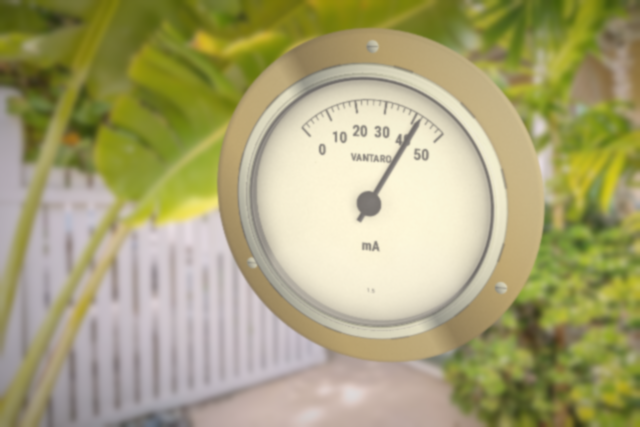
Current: mA 42
